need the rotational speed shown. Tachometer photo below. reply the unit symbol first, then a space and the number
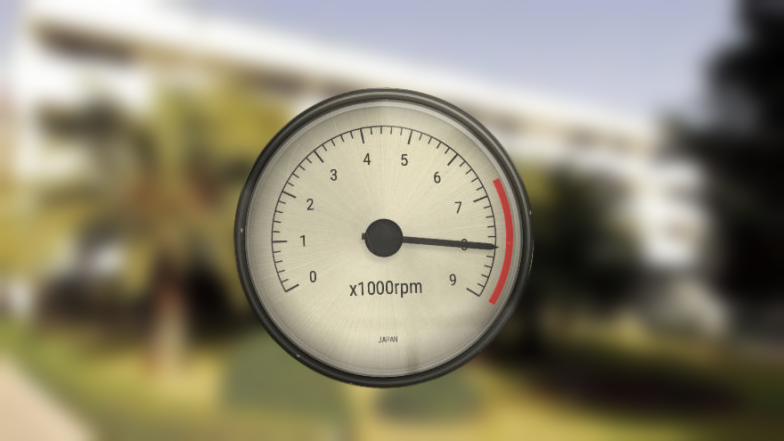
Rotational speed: rpm 8000
